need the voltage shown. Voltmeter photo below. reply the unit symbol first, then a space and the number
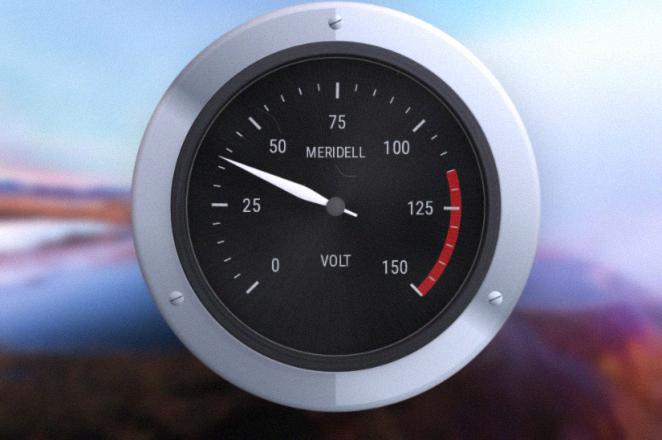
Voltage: V 37.5
